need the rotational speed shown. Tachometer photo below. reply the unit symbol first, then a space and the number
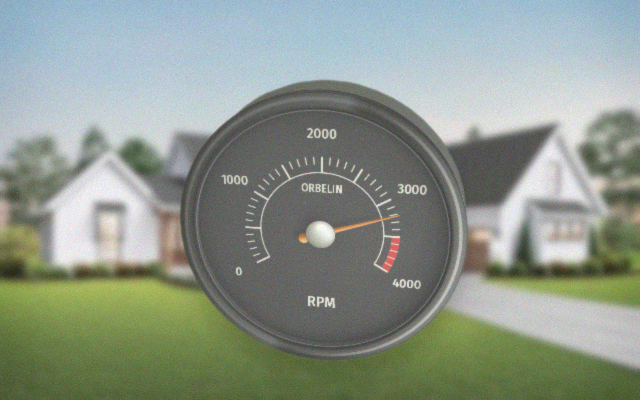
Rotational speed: rpm 3200
